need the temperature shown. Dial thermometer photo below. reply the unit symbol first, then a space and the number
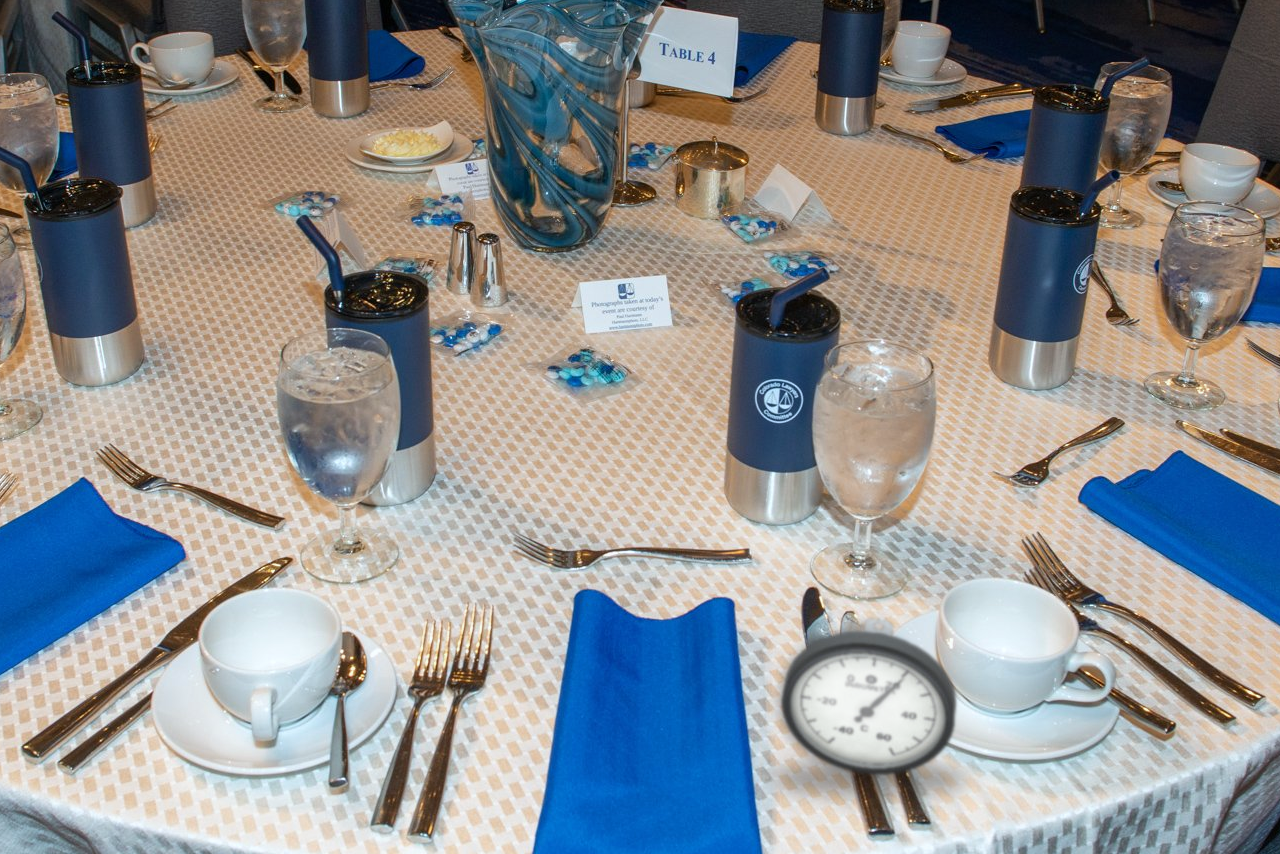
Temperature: °C 20
